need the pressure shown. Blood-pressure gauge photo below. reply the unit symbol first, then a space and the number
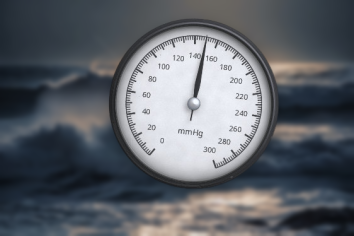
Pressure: mmHg 150
